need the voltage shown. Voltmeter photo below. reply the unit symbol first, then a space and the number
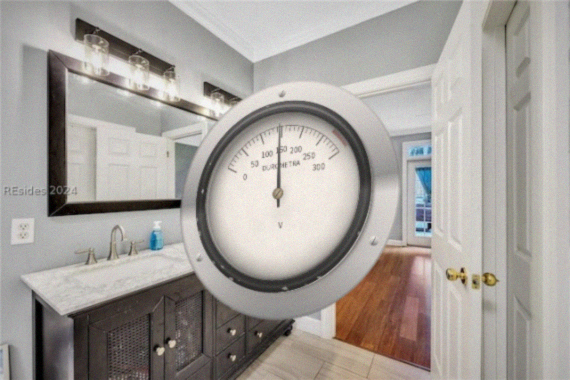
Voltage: V 150
